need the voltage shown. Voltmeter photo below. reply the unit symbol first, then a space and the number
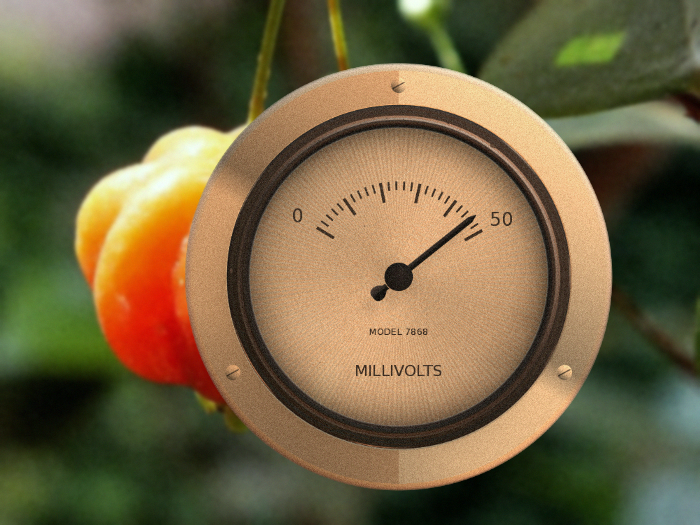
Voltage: mV 46
